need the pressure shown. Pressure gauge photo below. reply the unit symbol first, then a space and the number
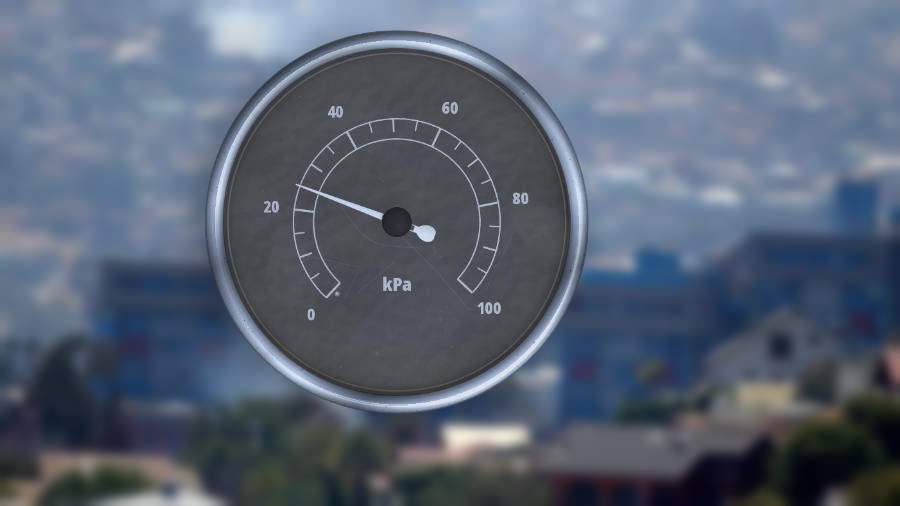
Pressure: kPa 25
